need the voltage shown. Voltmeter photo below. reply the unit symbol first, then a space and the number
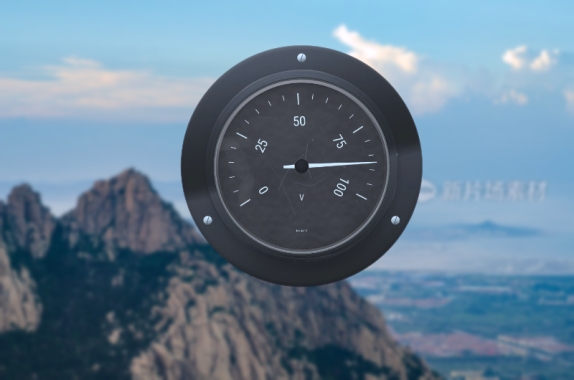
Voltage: V 87.5
